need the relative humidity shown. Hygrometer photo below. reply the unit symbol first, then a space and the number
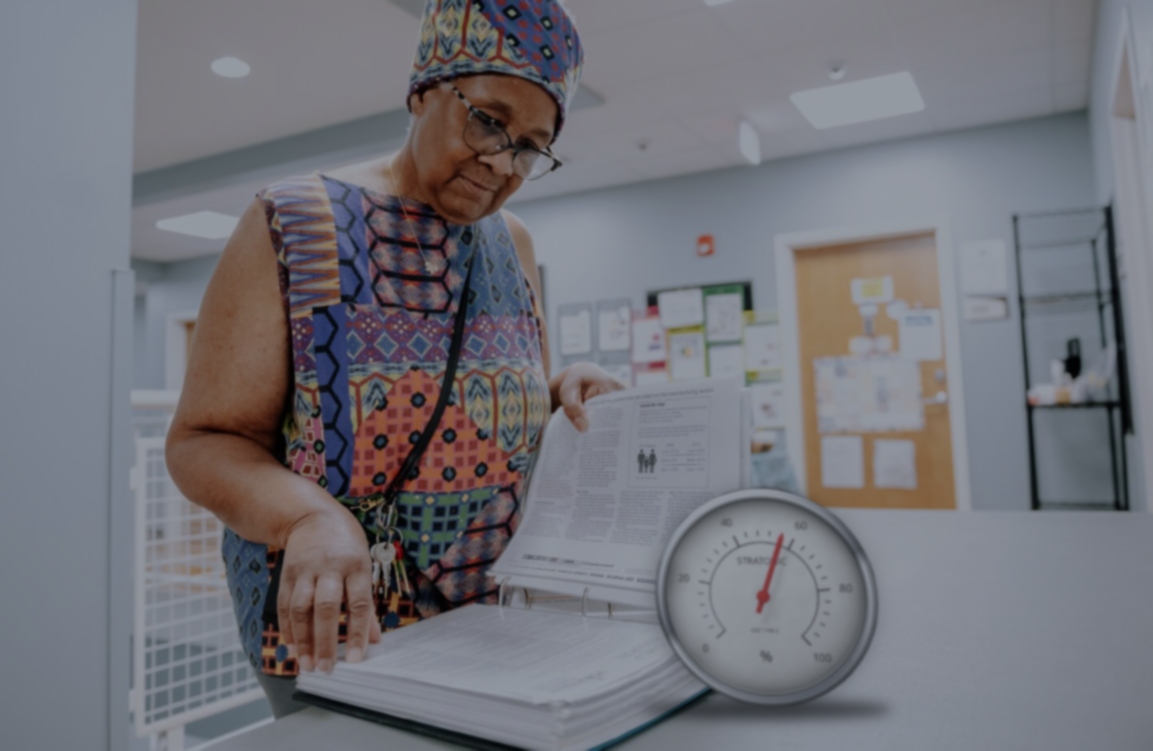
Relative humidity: % 56
